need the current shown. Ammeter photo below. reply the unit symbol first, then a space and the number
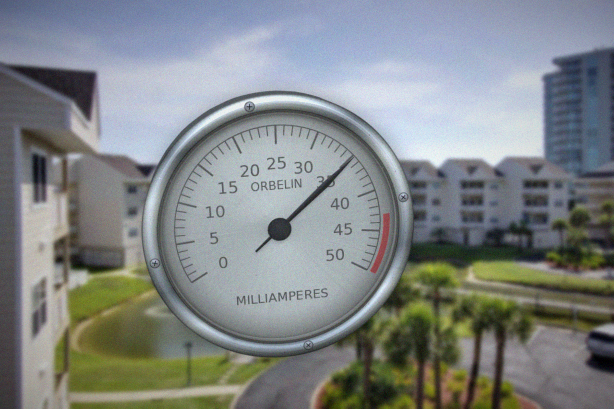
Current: mA 35
